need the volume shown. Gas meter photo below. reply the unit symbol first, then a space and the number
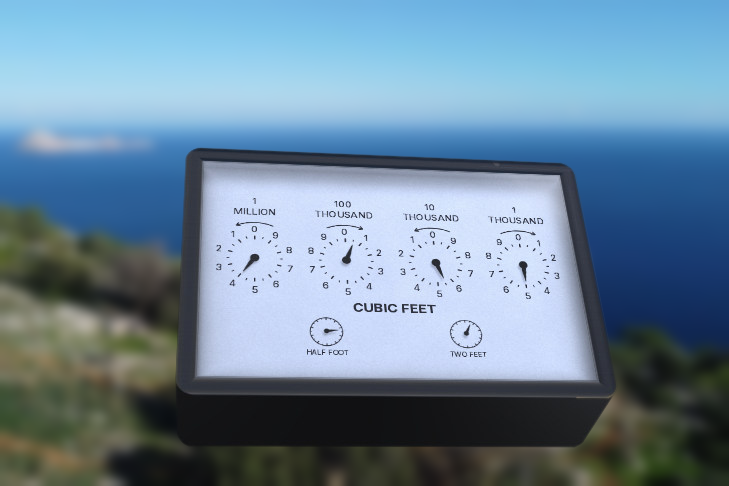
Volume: ft³ 405500
